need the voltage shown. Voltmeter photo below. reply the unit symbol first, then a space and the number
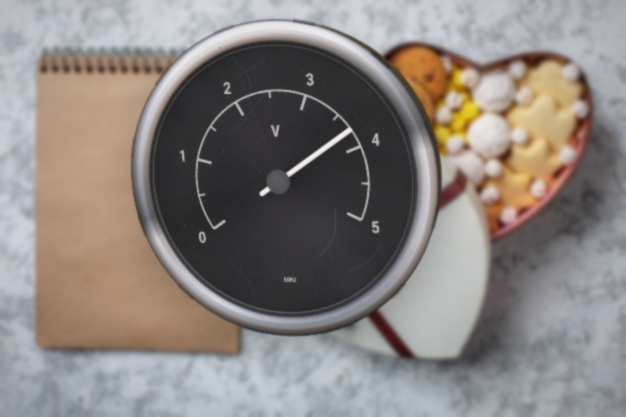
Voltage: V 3.75
